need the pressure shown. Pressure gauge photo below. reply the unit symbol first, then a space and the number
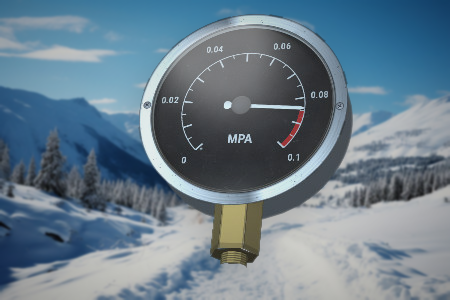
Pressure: MPa 0.085
